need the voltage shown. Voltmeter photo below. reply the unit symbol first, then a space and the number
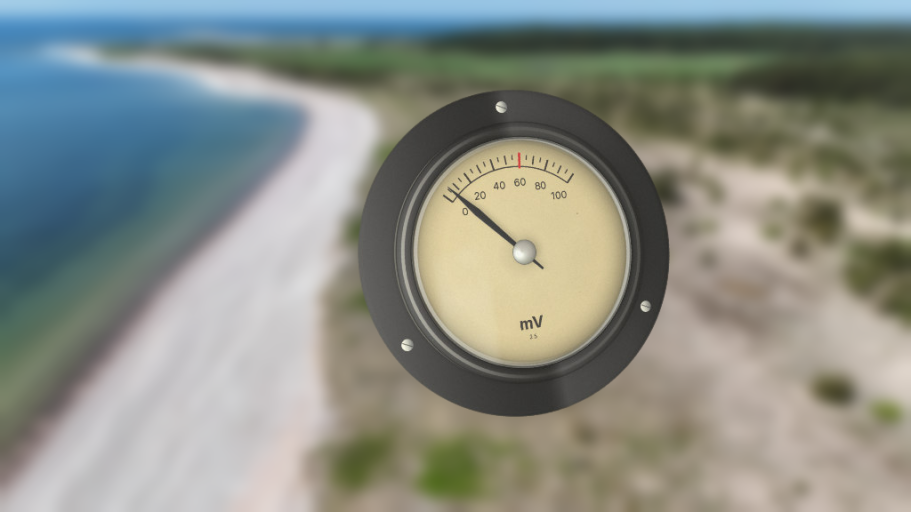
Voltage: mV 5
